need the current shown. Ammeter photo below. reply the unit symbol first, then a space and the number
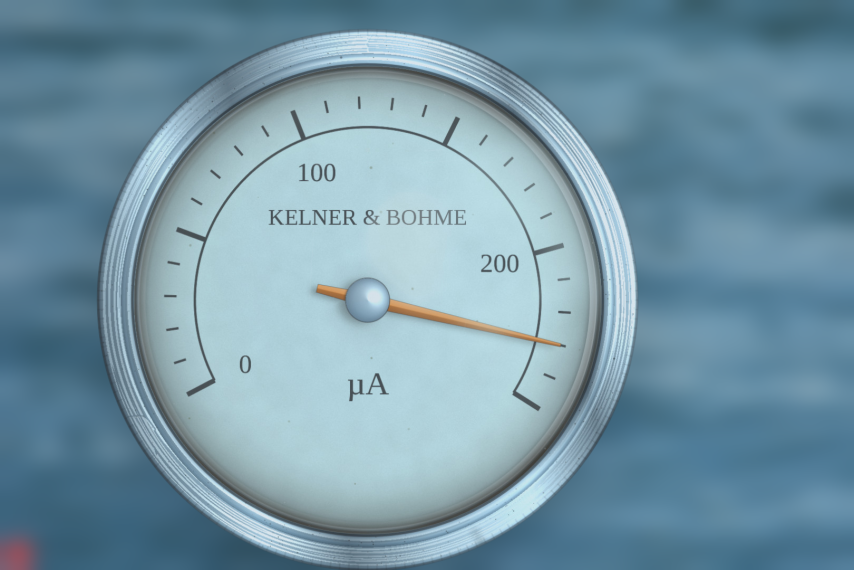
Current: µA 230
